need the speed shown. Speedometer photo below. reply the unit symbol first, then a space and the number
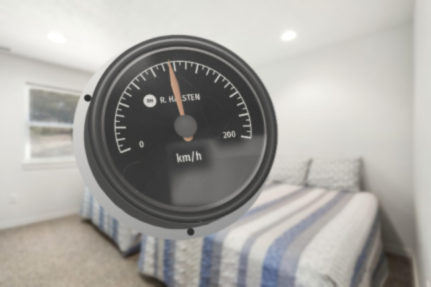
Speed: km/h 95
